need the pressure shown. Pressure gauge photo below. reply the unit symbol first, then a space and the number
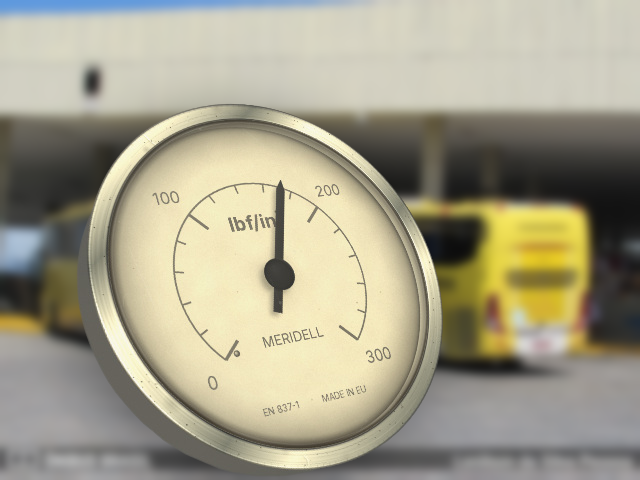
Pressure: psi 170
